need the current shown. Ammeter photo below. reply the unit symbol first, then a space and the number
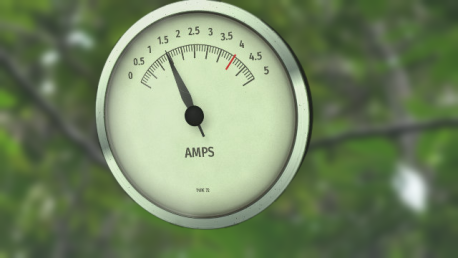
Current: A 1.5
